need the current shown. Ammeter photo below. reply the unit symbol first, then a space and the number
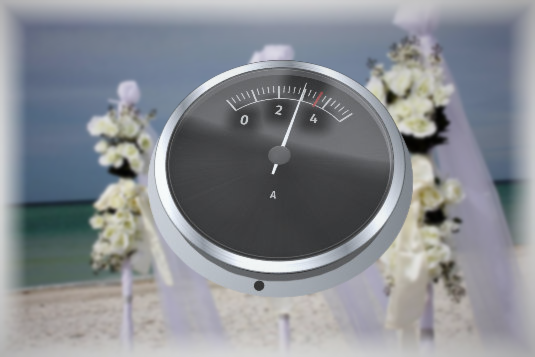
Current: A 3
